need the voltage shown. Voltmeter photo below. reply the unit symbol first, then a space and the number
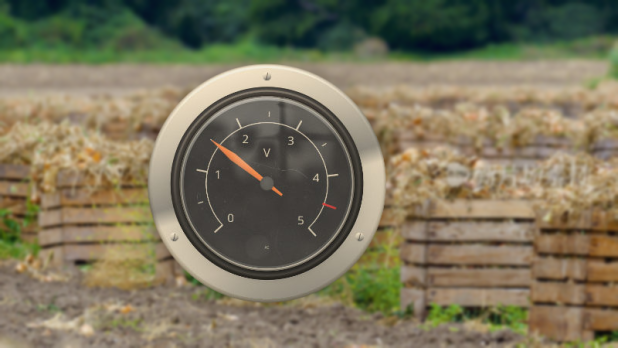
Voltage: V 1.5
